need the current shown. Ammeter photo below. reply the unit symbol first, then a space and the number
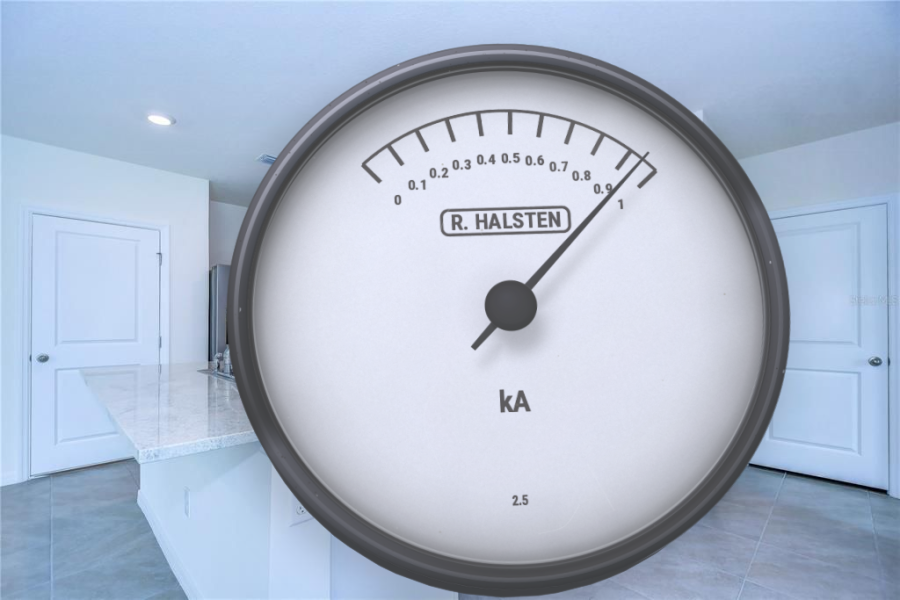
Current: kA 0.95
